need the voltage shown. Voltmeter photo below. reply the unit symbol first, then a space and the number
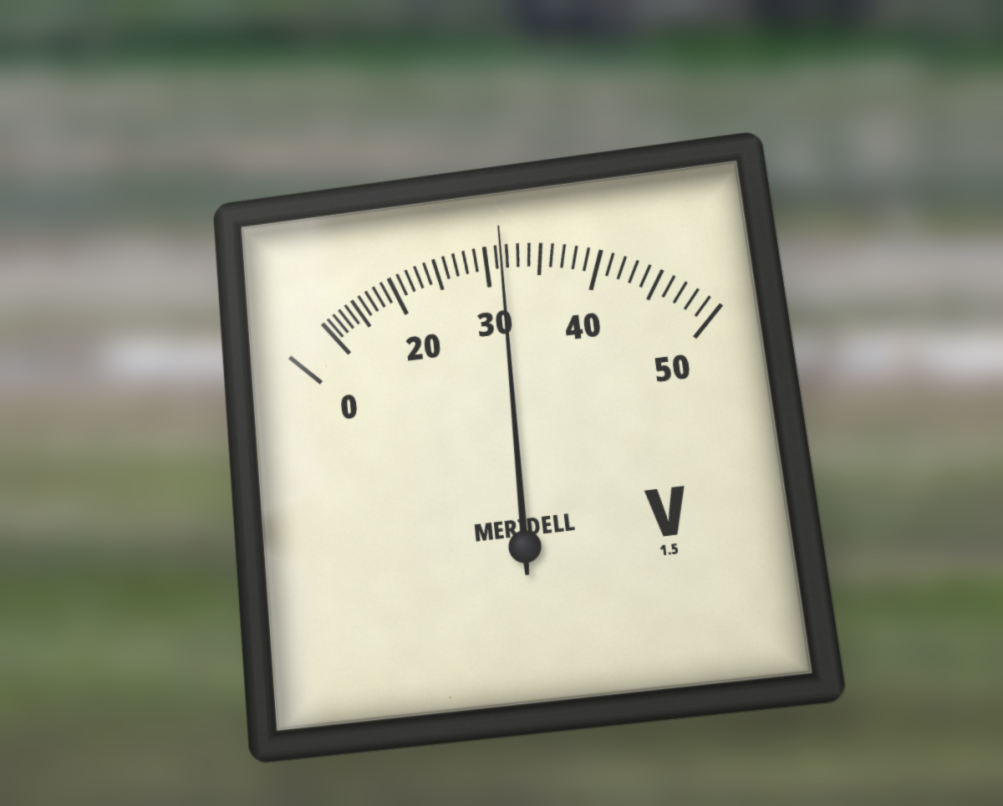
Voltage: V 31.5
